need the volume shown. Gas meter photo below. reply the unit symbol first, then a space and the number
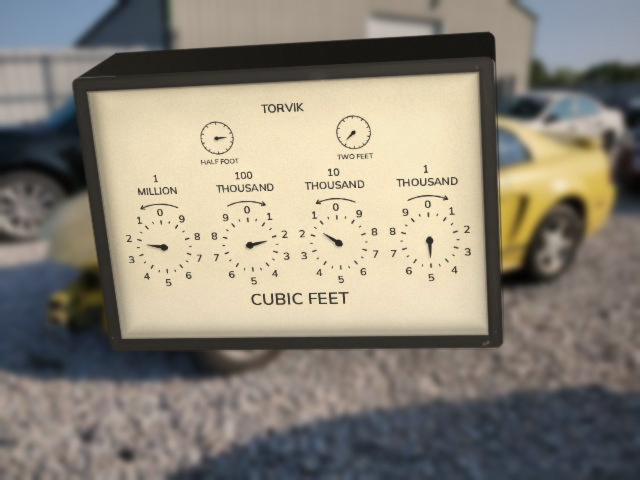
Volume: ft³ 221500
